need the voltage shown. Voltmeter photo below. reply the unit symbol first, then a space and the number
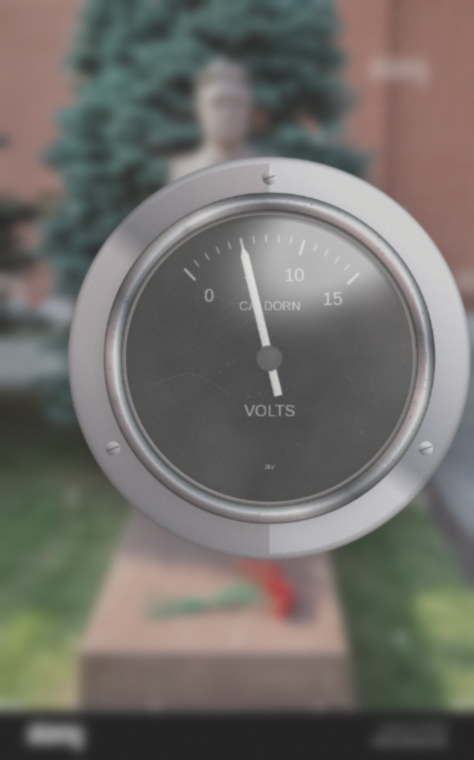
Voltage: V 5
